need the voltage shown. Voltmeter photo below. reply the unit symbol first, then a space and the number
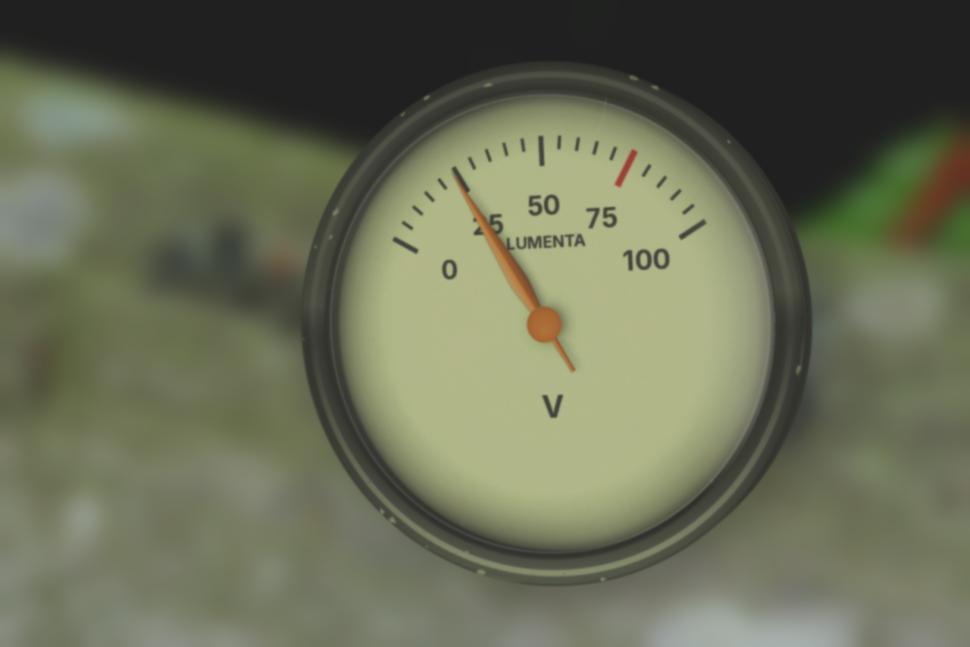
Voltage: V 25
